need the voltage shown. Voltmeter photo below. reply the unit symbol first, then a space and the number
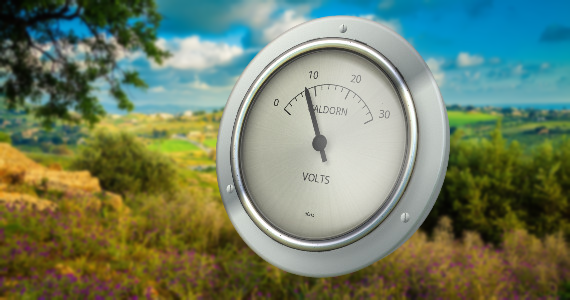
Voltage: V 8
